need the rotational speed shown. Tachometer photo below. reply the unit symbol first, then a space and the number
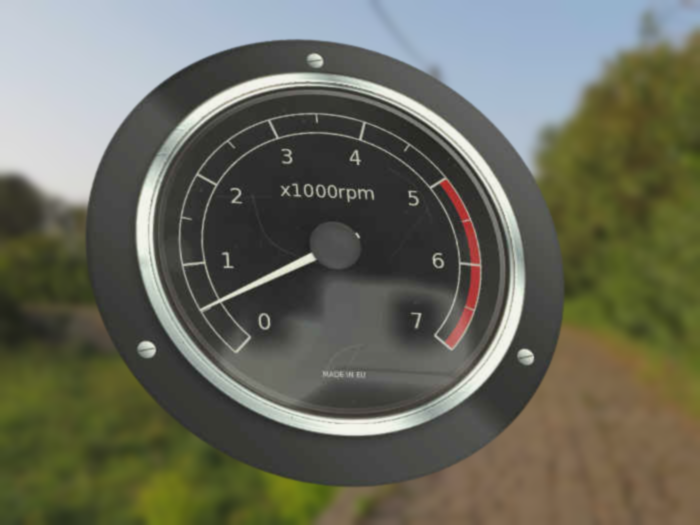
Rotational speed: rpm 500
